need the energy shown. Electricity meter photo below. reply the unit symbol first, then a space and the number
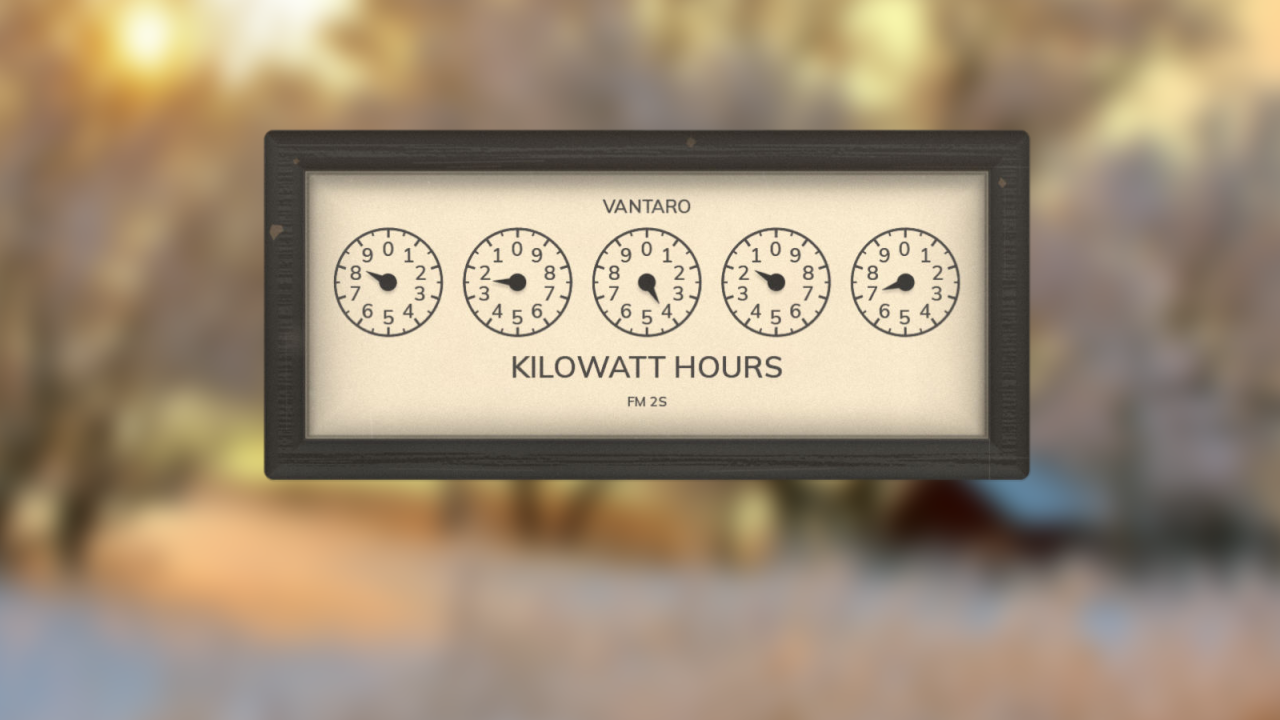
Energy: kWh 82417
